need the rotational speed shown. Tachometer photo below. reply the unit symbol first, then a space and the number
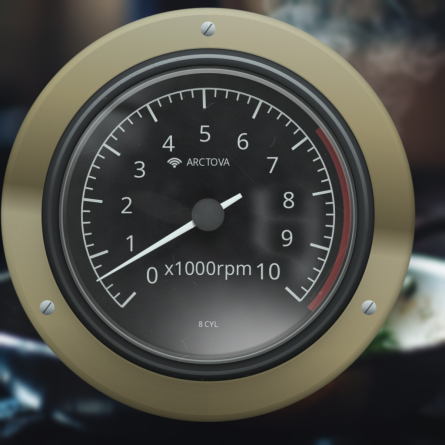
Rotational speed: rpm 600
